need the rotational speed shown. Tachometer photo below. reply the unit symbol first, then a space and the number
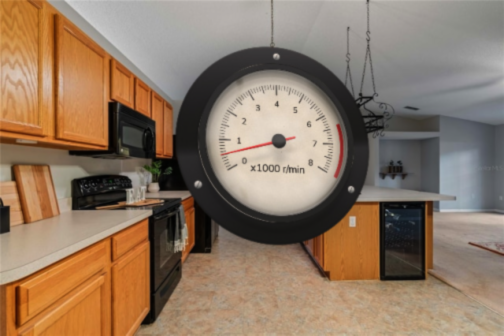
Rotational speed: rpm 500
